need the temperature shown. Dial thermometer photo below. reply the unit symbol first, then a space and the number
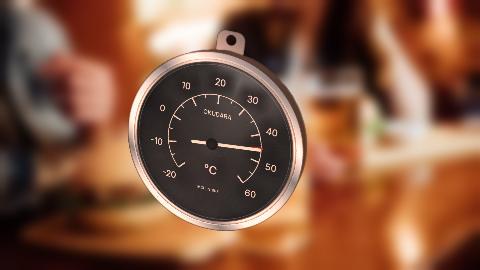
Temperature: °C 45
